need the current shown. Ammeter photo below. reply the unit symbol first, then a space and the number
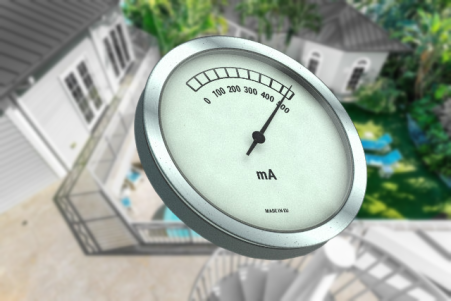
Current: mA 475
